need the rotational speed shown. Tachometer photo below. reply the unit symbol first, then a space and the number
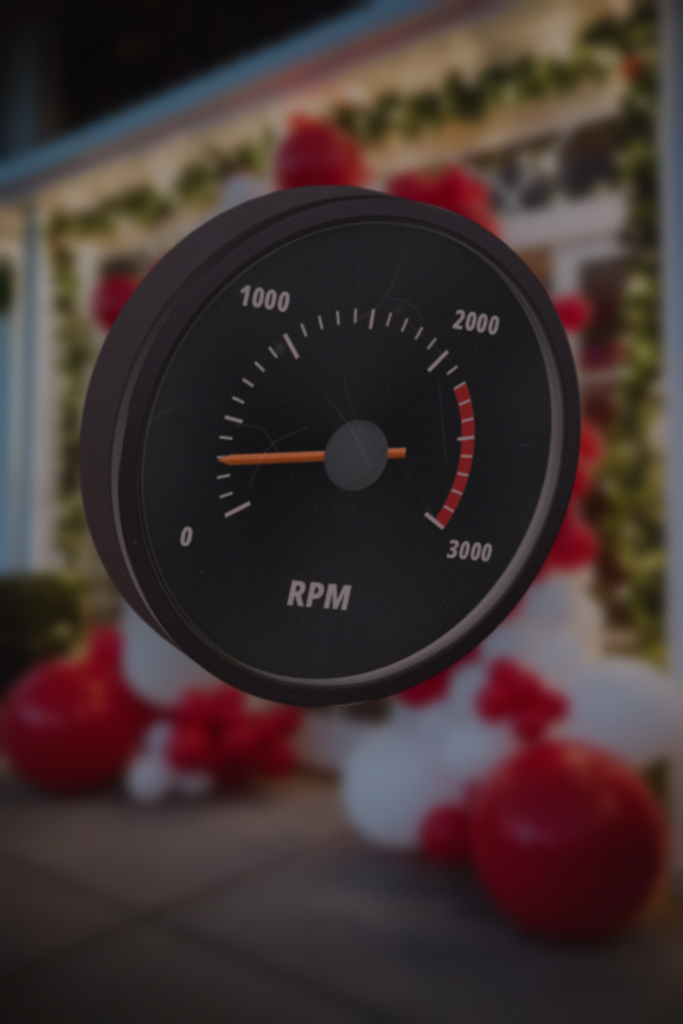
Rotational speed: rpm 300
